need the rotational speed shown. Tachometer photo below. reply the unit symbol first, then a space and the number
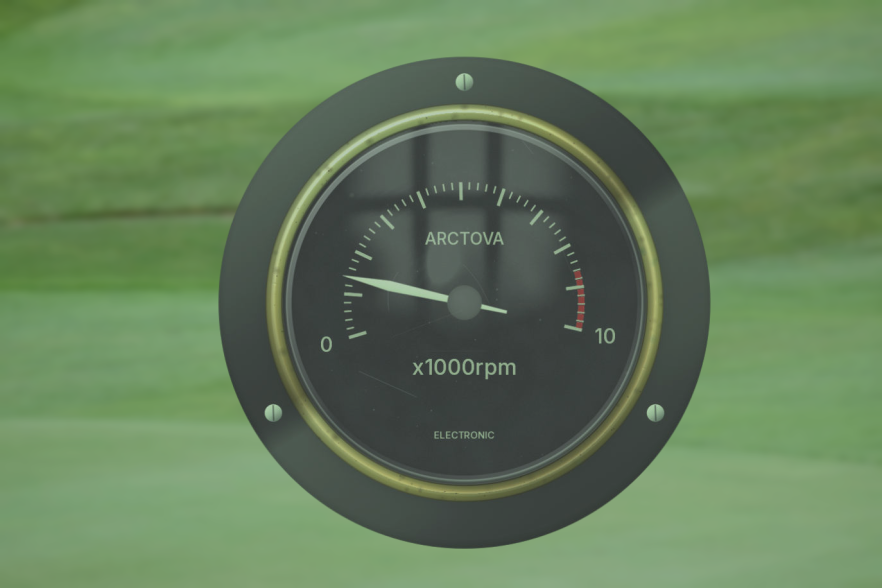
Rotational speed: rpm 1400
